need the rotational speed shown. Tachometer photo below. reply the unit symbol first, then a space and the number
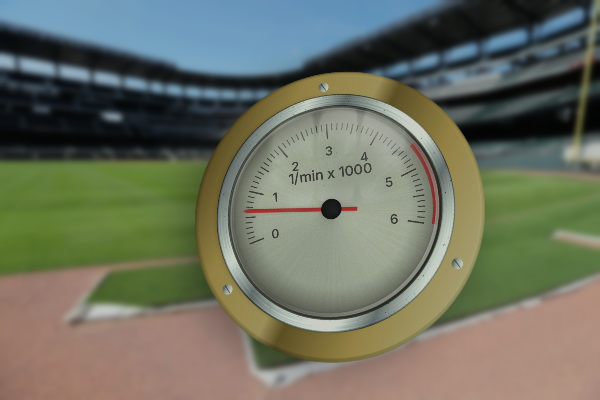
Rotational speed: rpm 600
